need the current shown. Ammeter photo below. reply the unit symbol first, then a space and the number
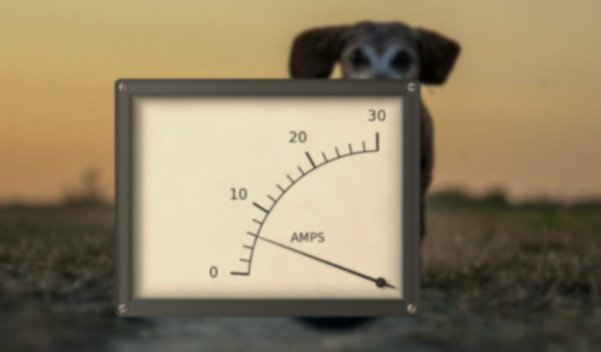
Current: A 6
